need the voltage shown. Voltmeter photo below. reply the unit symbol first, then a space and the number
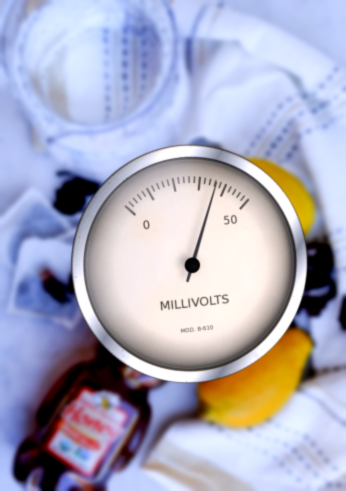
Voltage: mV 36
